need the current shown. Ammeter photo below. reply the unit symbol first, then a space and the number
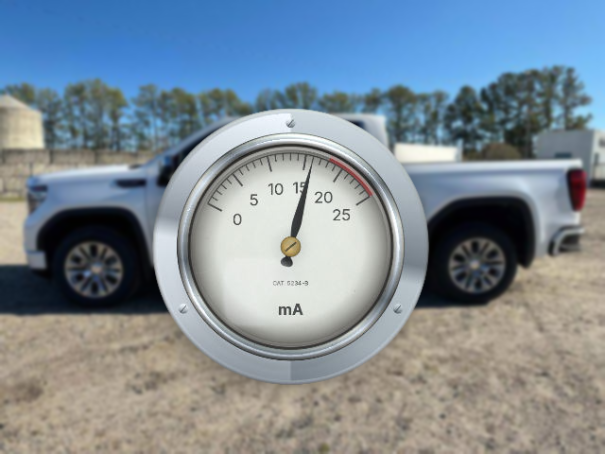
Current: mA 16
